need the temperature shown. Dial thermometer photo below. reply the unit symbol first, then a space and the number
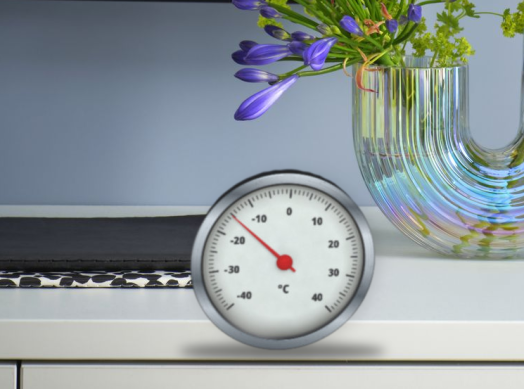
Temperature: °C -15
